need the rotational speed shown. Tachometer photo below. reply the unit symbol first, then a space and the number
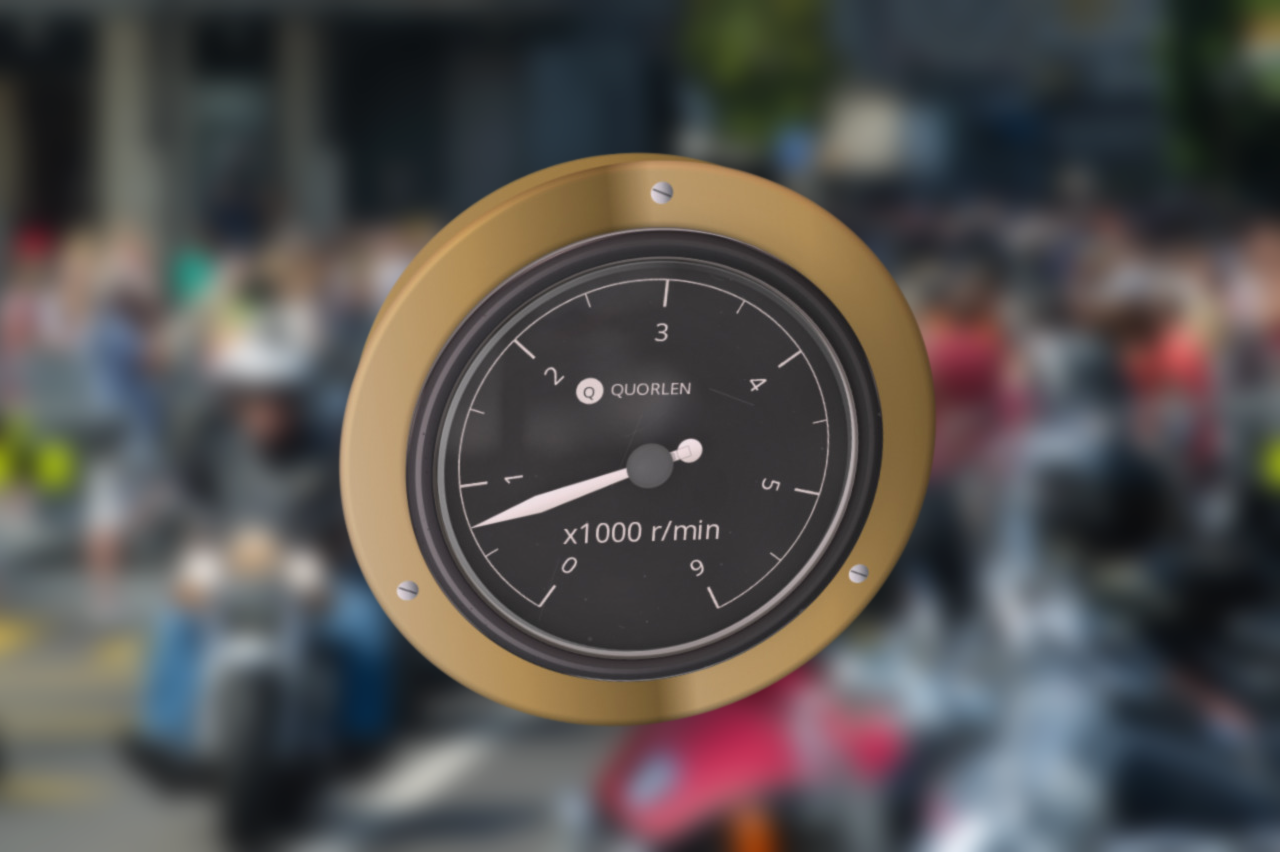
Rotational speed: rpm 750
